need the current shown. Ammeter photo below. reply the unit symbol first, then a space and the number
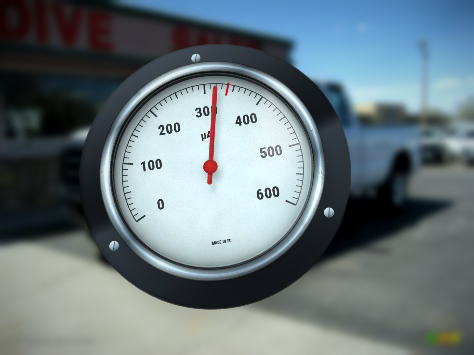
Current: µA 320
